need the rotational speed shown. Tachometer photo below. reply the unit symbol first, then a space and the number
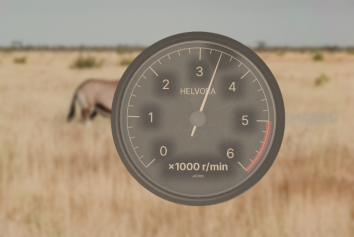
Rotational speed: rpm 3400
